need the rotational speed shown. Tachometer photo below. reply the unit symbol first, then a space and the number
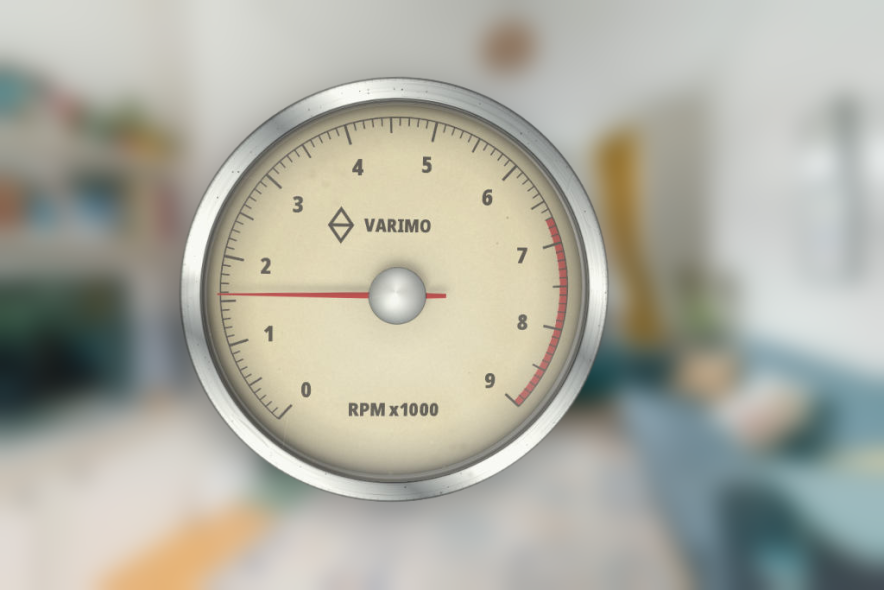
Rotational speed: rpm 1600
